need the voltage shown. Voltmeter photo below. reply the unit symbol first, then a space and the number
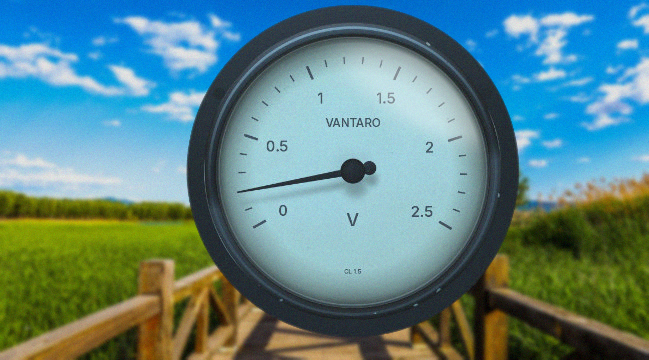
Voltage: V 0.2
